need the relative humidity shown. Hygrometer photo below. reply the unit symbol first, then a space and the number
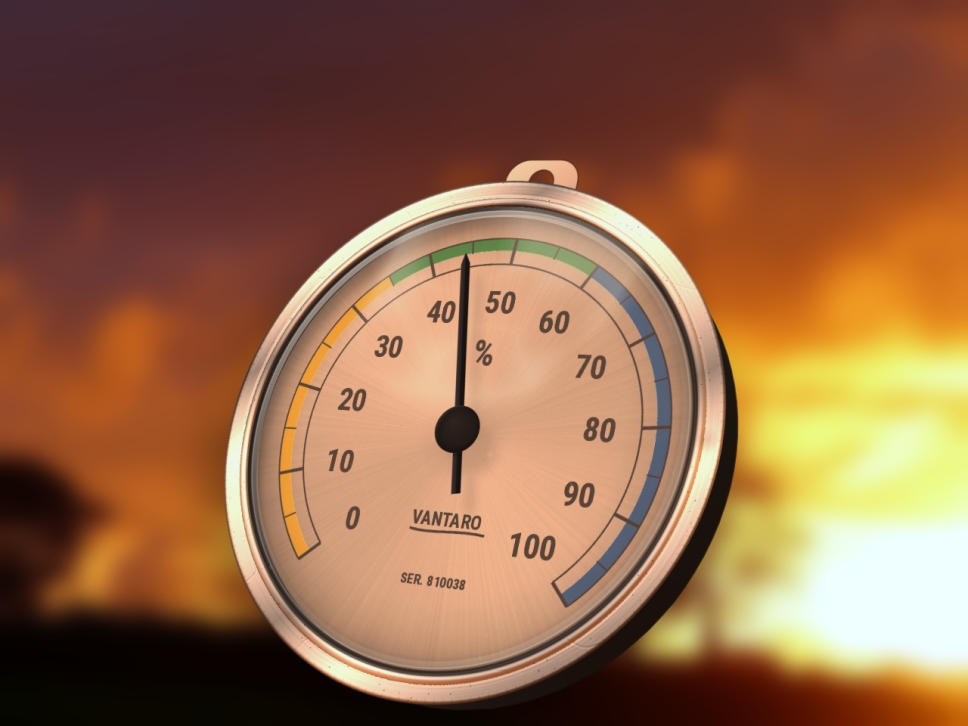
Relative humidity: % 45
